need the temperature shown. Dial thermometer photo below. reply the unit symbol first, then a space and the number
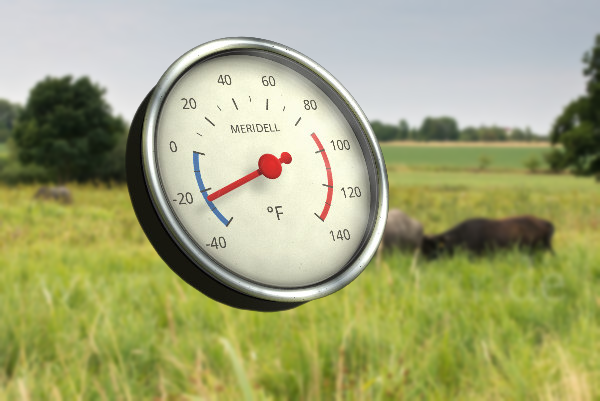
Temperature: °F -25
